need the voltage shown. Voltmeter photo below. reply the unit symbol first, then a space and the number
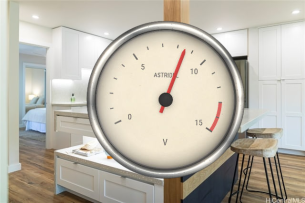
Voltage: V 8.5
